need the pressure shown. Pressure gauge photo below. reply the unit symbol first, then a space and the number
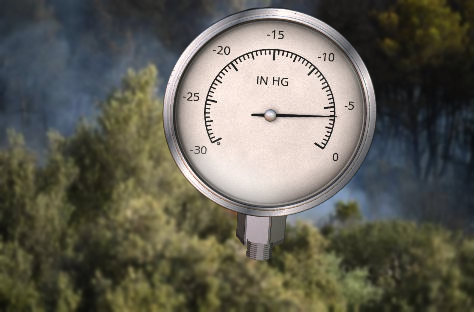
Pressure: inHg -4
